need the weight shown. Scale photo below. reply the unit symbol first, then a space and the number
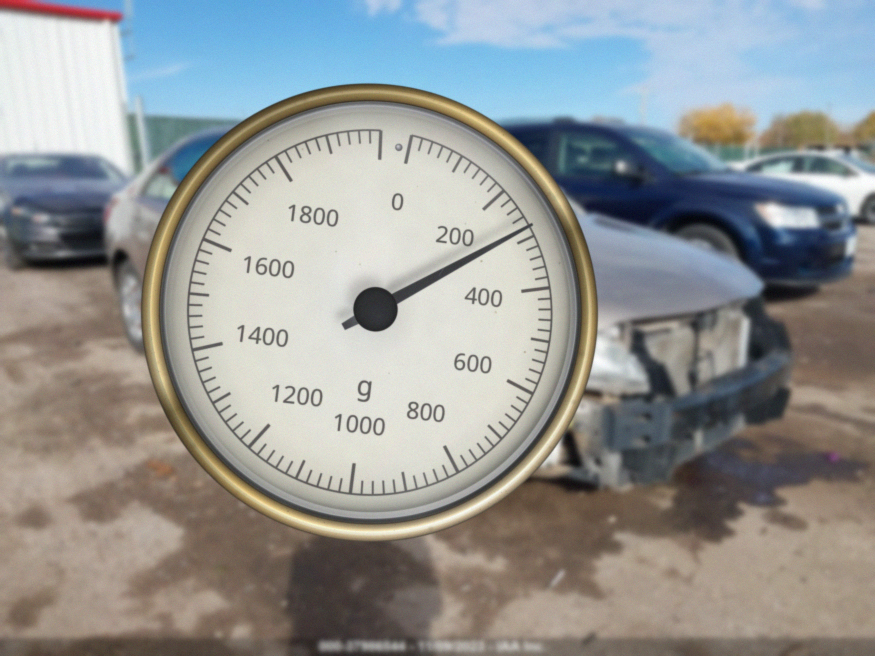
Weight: g 280
